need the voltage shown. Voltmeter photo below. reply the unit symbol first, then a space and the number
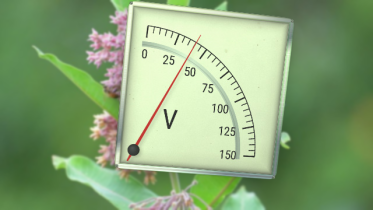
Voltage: V 40
